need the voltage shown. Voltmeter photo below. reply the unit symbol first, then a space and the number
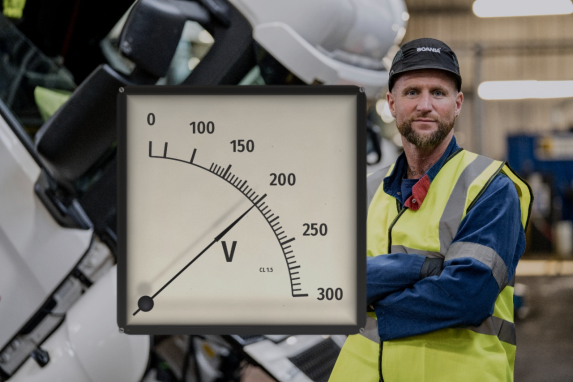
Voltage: V 200
